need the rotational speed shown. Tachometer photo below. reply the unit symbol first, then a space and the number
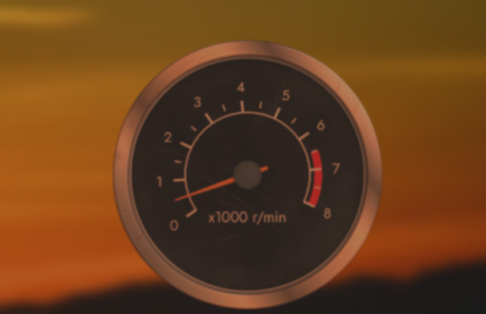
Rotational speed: rpm 500
